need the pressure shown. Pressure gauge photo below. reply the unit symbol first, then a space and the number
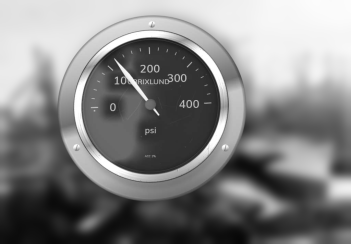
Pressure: psi 120
